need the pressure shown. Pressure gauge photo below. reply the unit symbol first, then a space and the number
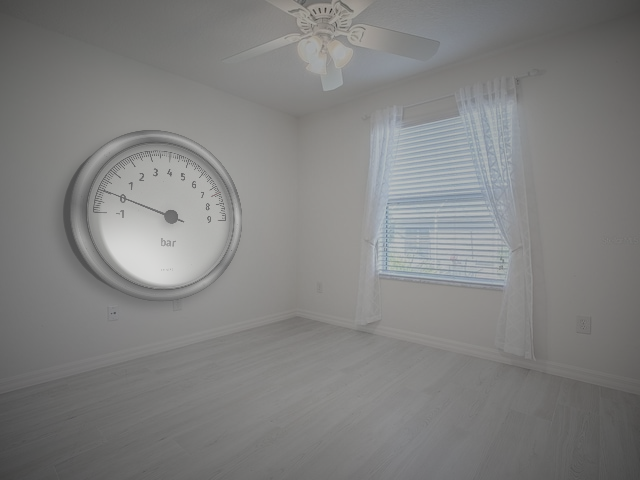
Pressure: bar 0
